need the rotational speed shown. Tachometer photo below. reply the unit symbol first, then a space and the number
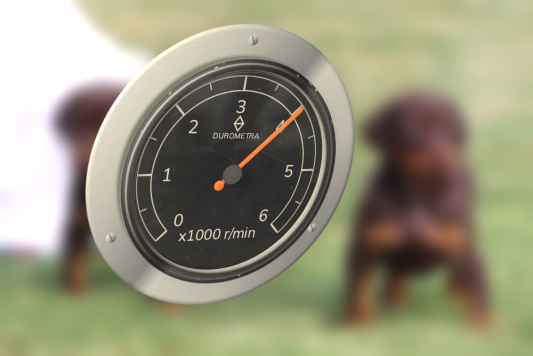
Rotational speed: rpm 4000
